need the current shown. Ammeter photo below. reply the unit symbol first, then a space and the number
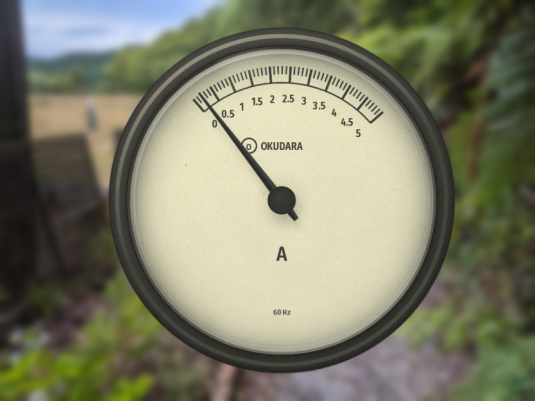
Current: A 0.2
